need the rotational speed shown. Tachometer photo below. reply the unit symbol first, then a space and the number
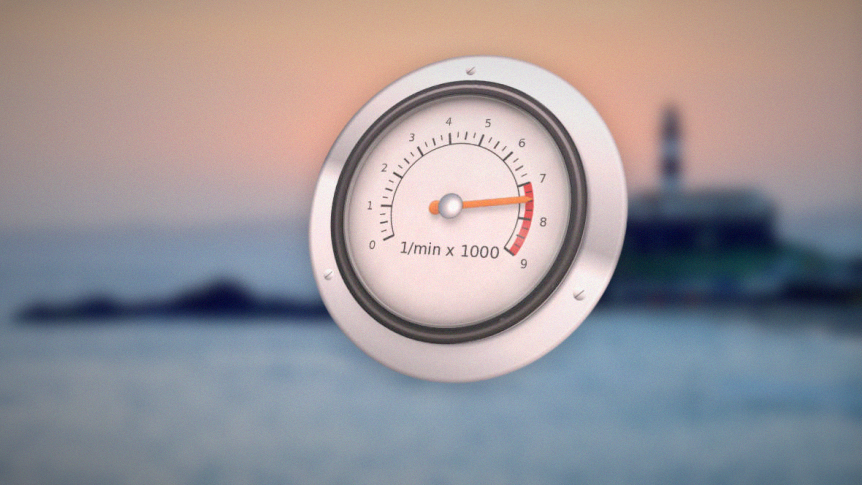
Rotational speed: rpm 7500
